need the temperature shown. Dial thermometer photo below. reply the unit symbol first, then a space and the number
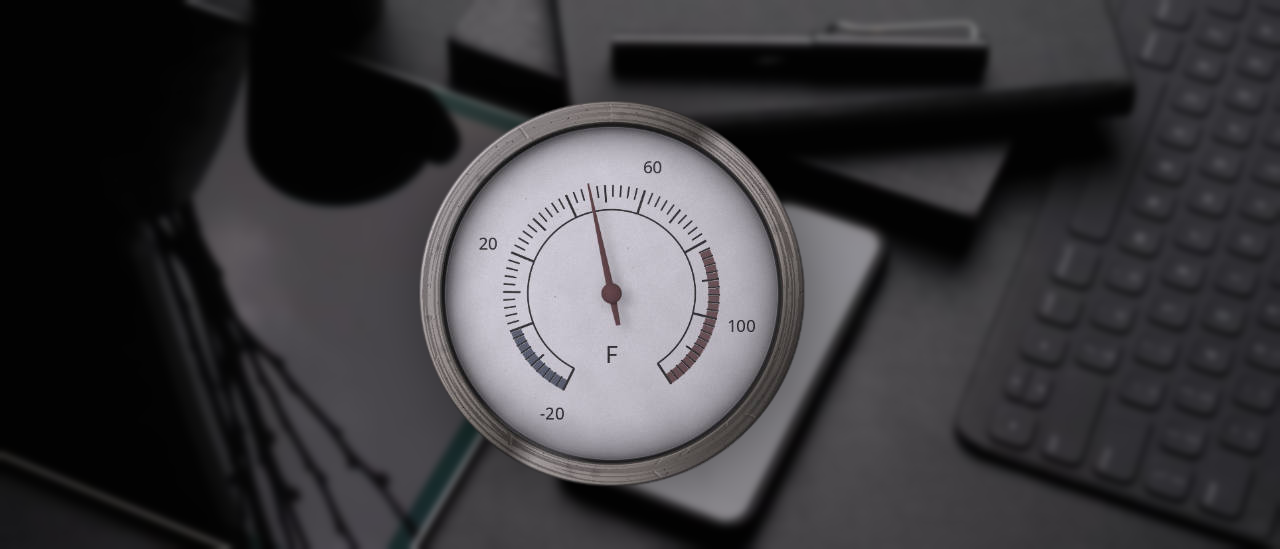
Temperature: °F 46
